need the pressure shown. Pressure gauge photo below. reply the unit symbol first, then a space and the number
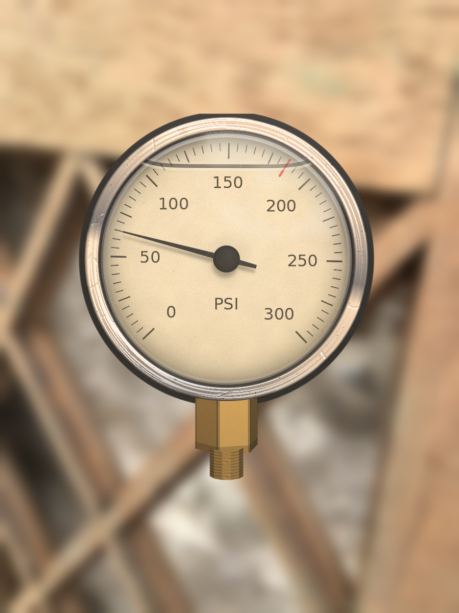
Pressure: psi 65
